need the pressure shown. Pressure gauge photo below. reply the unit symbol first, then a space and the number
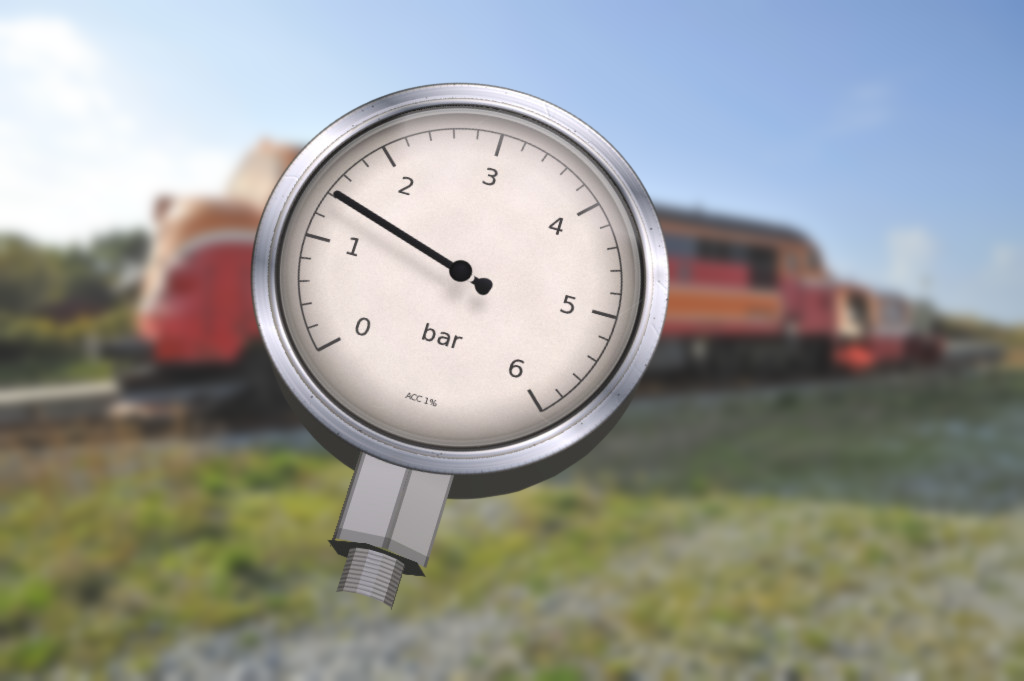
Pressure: bar 1.4
